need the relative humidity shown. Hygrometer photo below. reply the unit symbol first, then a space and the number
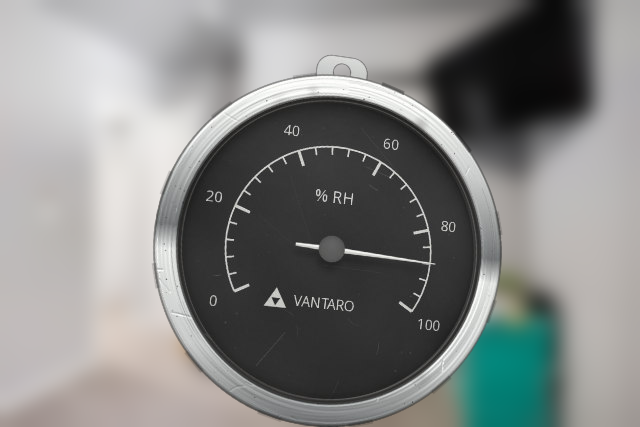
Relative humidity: % 88
